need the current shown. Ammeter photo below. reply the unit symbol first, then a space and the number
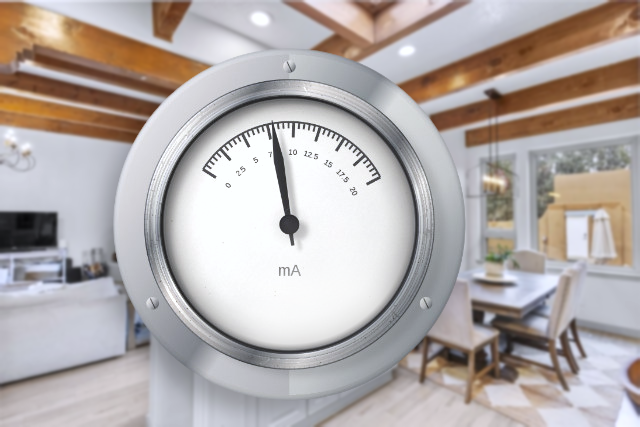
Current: mA 8
